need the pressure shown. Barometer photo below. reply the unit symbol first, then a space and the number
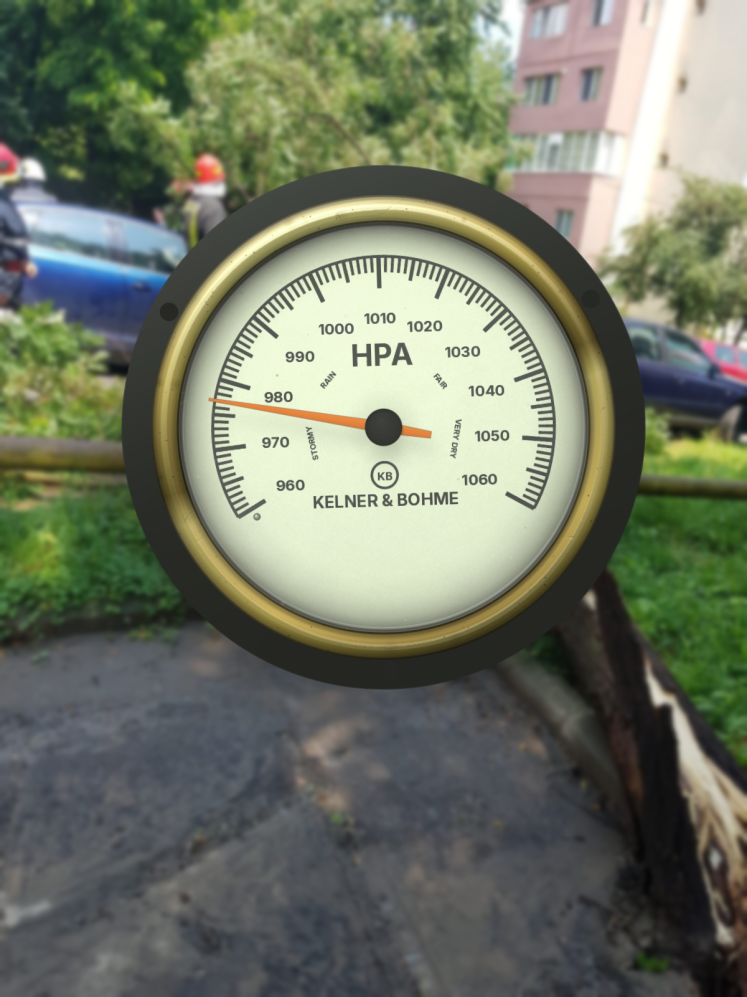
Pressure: hPa 977
